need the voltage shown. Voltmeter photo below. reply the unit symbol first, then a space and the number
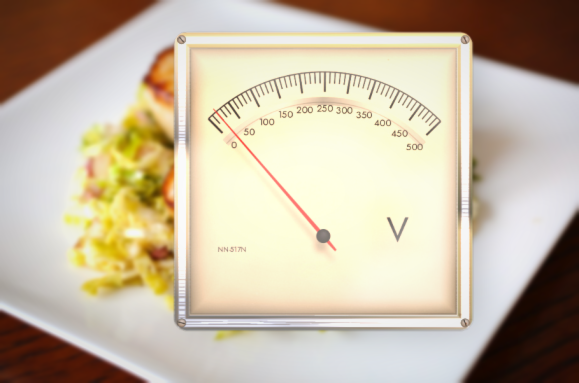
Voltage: V 20
